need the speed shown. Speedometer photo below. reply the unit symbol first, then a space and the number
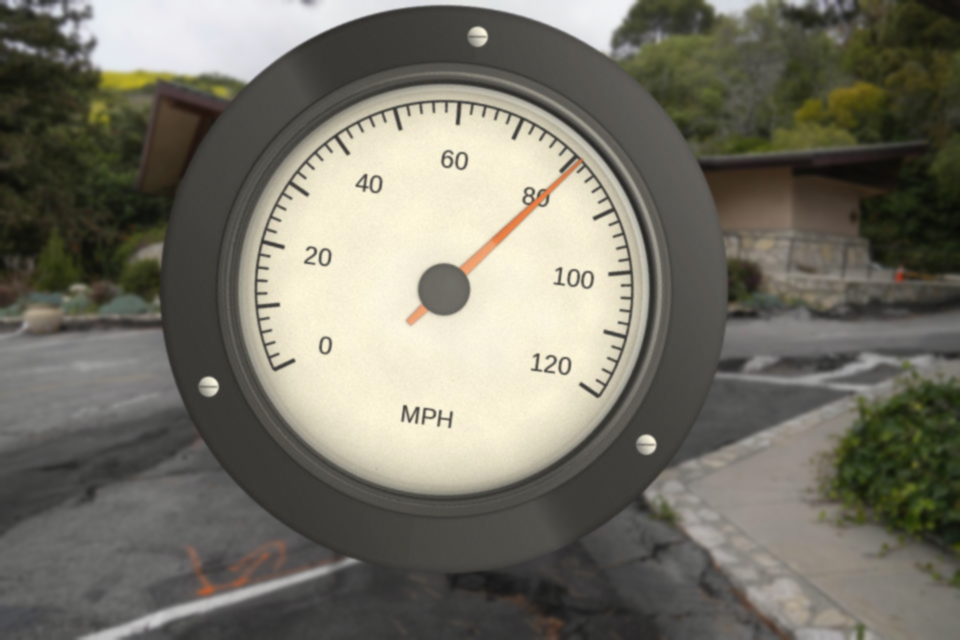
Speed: mph 81
